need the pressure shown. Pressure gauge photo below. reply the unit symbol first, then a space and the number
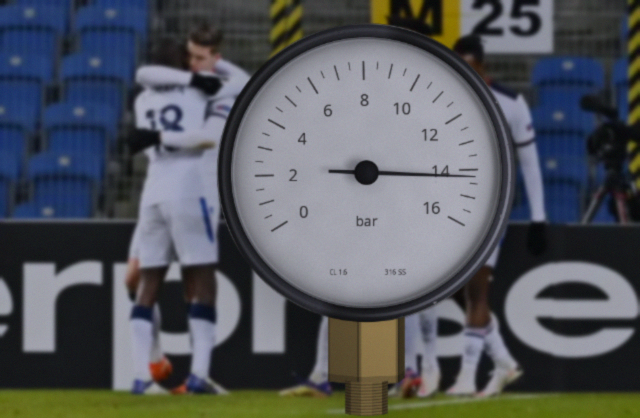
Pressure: bar 14.25
